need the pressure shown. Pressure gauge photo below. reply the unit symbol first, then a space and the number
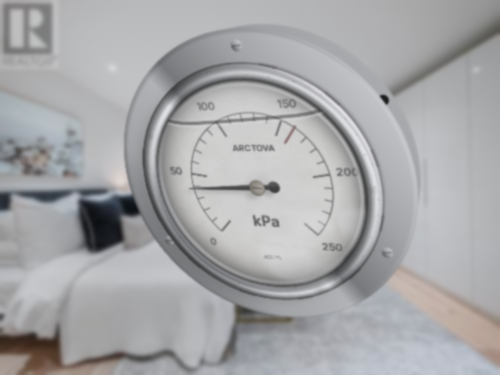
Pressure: kPa 40
